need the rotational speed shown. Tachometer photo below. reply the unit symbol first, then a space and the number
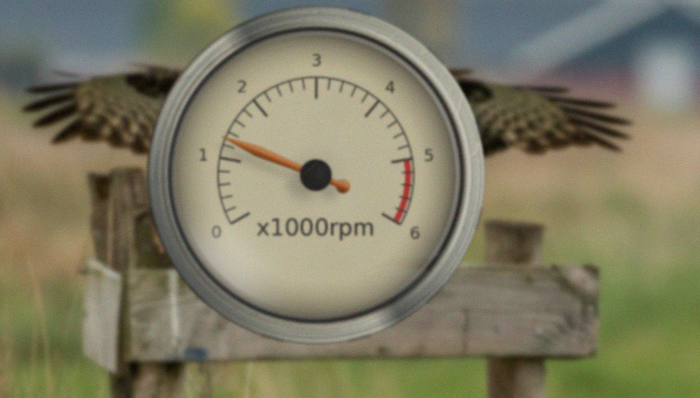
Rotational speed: rpm 1300
